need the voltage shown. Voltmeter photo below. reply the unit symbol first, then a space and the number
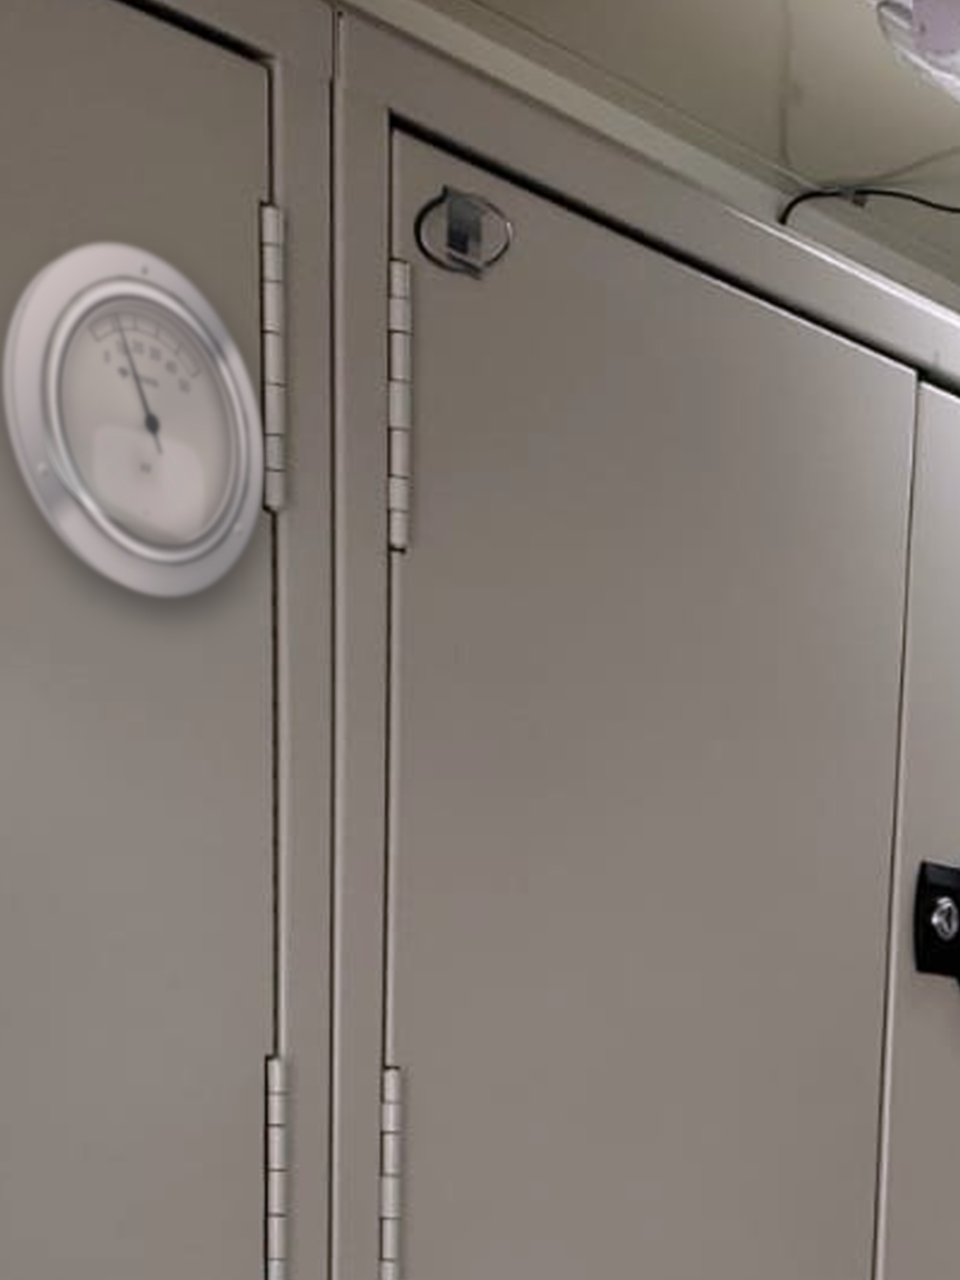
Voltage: kV 10
